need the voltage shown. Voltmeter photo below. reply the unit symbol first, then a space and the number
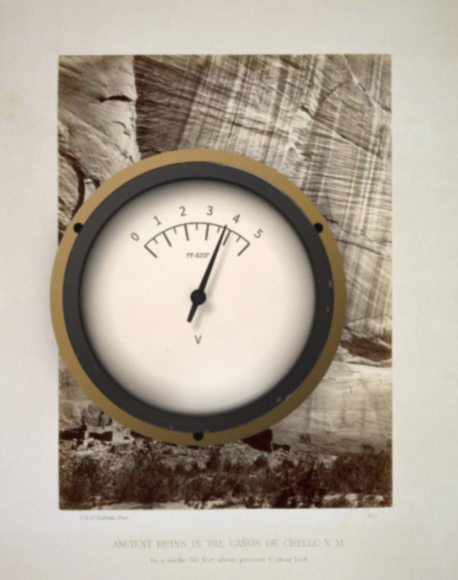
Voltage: V 3.75
